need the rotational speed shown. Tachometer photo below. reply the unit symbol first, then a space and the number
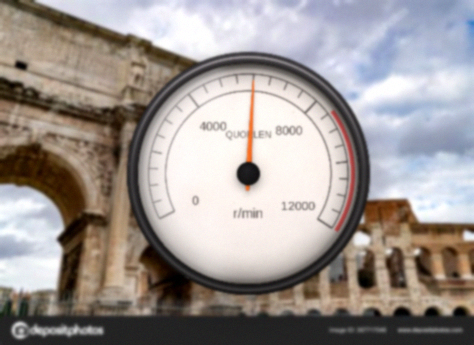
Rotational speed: rpm 6000
